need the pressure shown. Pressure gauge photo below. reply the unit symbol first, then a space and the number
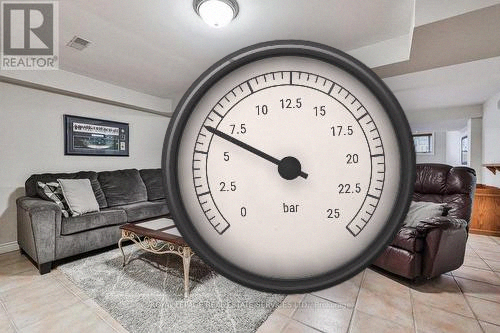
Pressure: bar 6.5
